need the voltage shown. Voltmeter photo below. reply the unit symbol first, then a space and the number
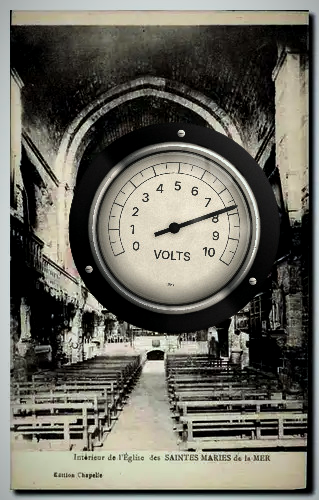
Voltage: V 7.75
